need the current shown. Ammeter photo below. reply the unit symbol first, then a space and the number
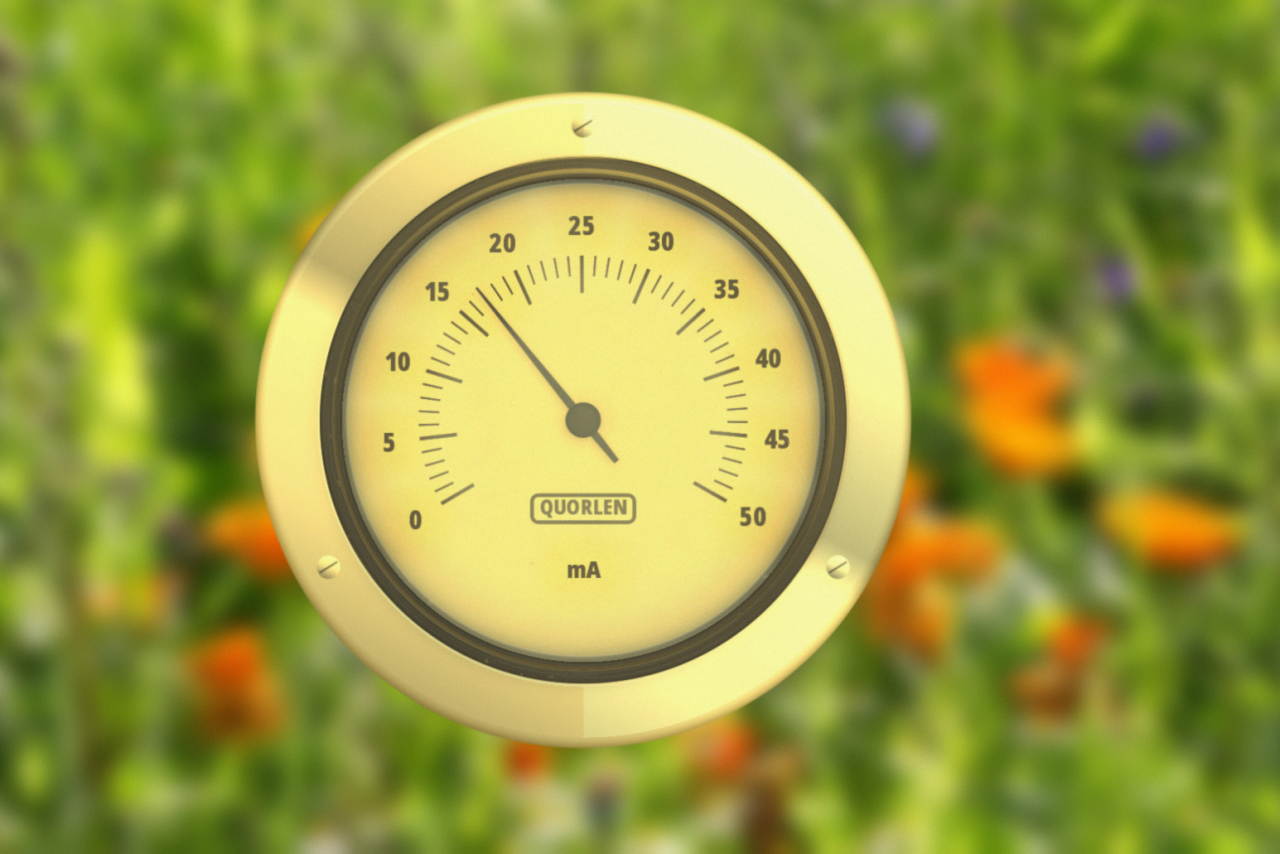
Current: mA 17
